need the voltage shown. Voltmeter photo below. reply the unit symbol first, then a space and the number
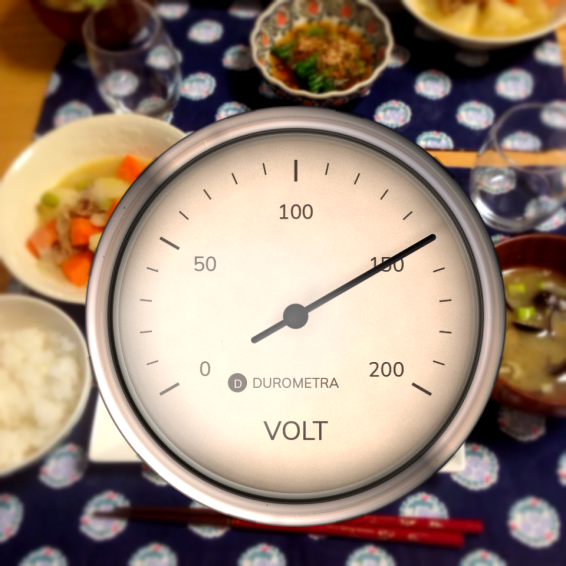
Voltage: V 150
